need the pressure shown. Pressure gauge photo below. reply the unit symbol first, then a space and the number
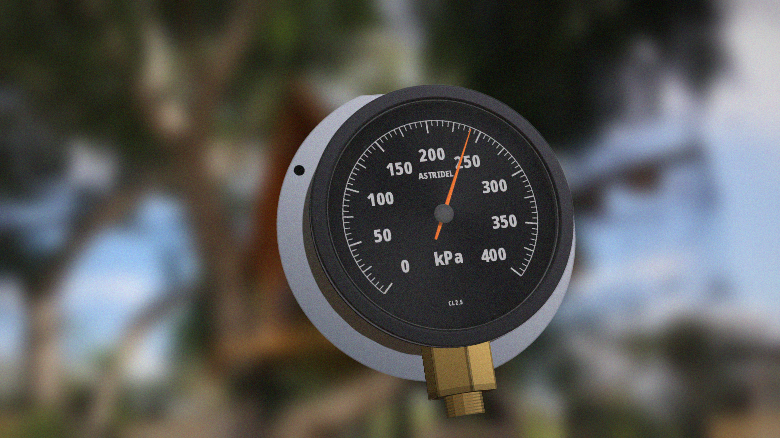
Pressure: kPa 240
